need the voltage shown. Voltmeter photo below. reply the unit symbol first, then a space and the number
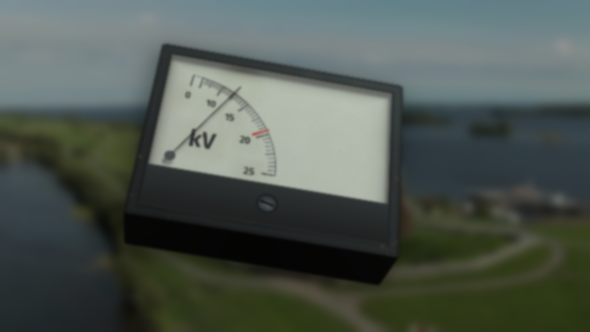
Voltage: kV 12.5
